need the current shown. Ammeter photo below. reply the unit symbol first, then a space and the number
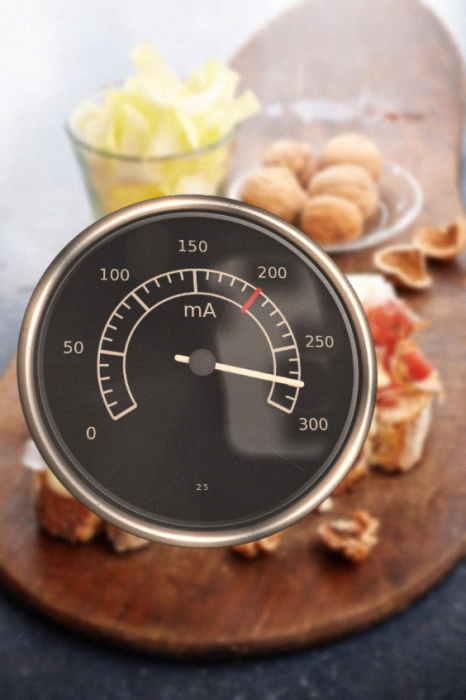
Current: mA 280
